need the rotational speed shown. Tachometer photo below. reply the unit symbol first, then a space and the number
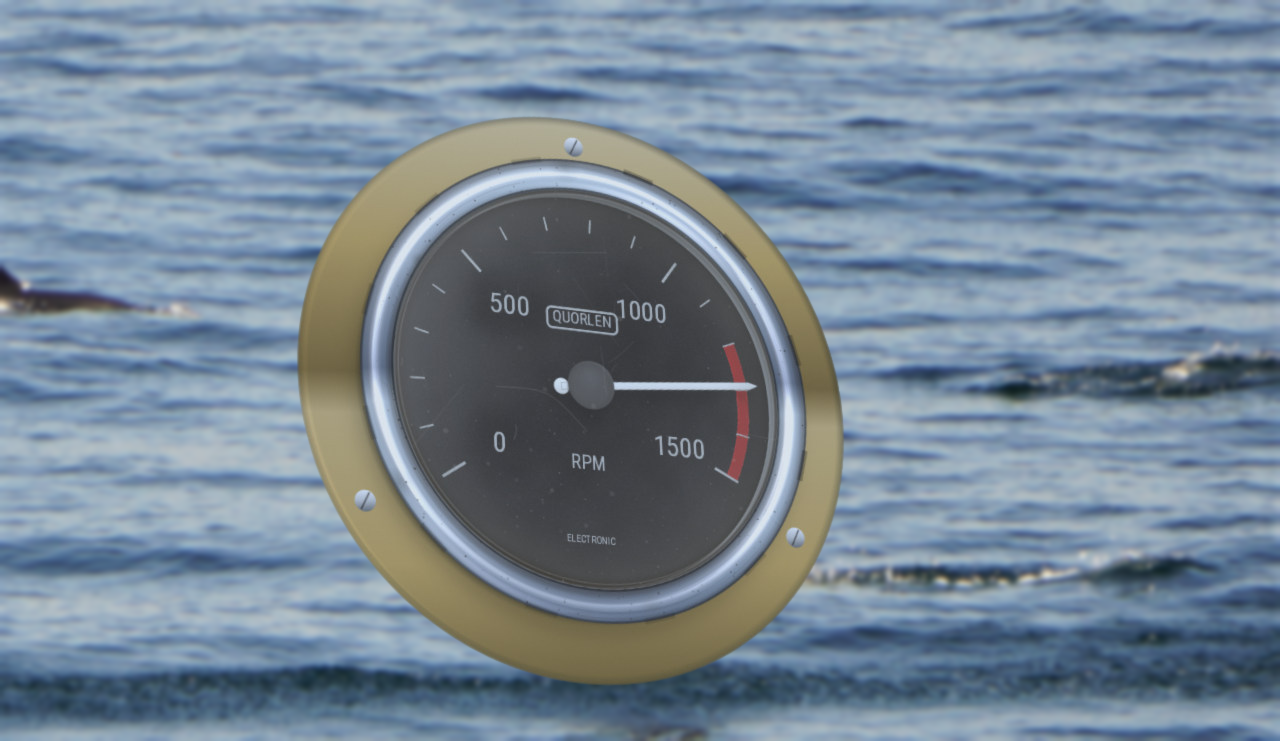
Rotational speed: rpm 1300
